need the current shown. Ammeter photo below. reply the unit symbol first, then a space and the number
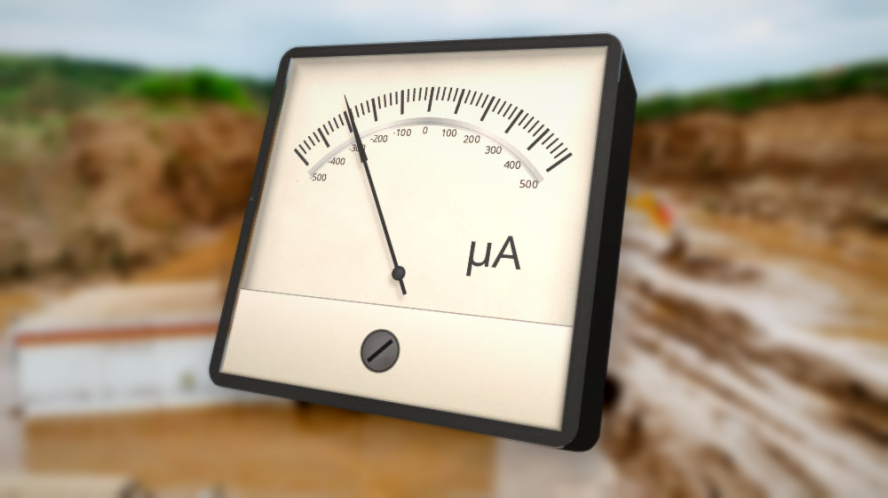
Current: µA -280
